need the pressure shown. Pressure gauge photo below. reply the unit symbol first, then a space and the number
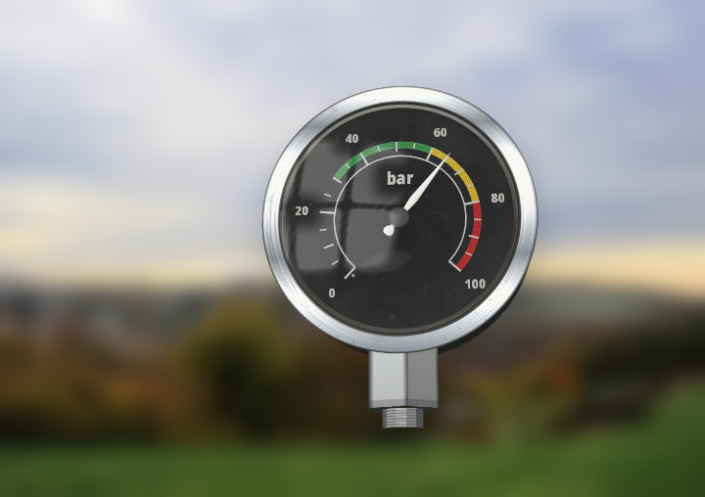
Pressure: bar 65
